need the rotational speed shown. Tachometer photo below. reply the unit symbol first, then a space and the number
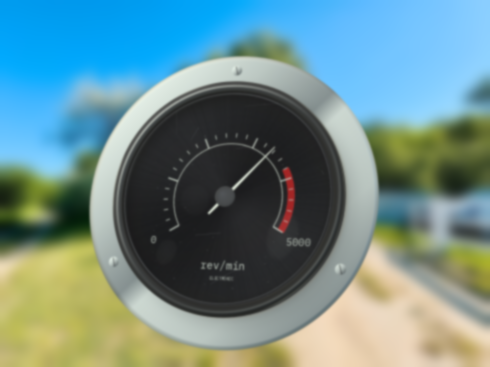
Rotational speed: rpm 3400
